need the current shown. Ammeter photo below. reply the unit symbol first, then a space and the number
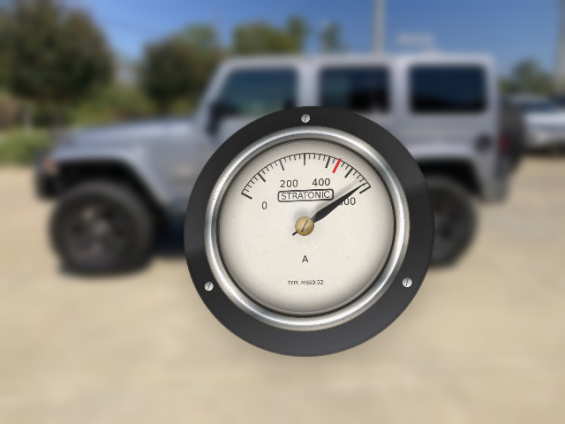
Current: A 580
